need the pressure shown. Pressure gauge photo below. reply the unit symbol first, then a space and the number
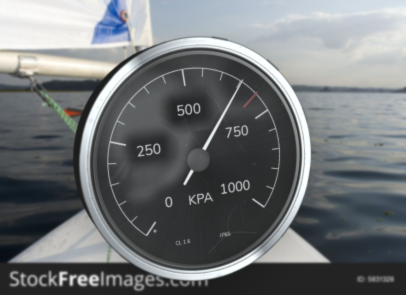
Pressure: kPa 650
